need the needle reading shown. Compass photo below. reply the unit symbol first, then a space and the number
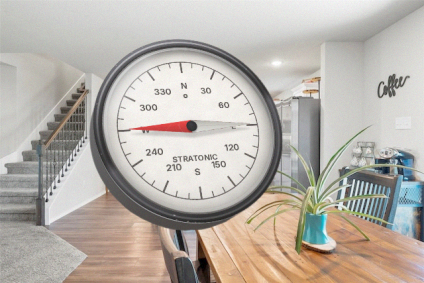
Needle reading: ° 270
